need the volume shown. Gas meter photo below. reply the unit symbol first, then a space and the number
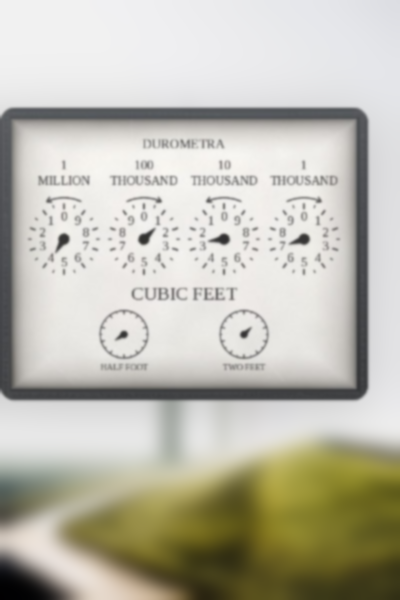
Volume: ft³ 412700
